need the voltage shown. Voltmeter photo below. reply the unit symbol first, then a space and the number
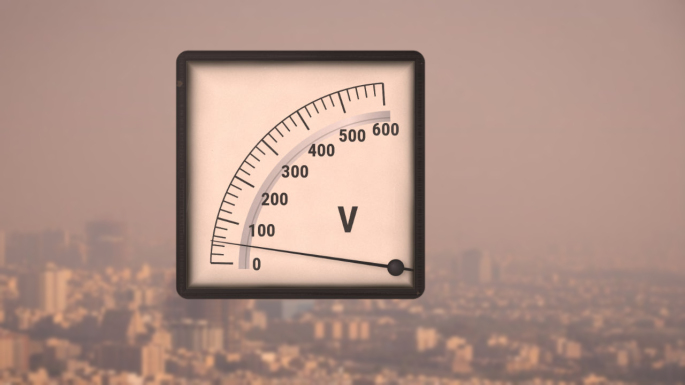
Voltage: V 50
